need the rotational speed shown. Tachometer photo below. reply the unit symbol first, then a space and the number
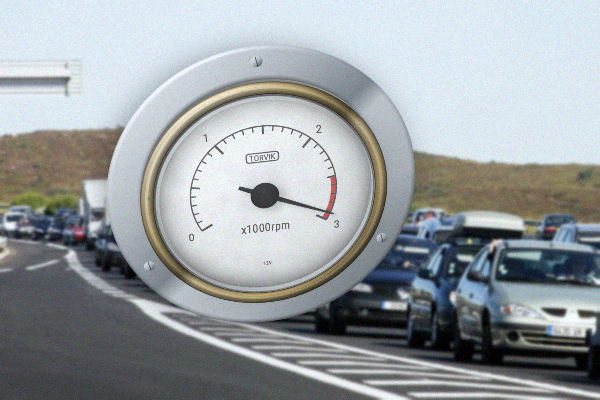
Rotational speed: rpm 2900
